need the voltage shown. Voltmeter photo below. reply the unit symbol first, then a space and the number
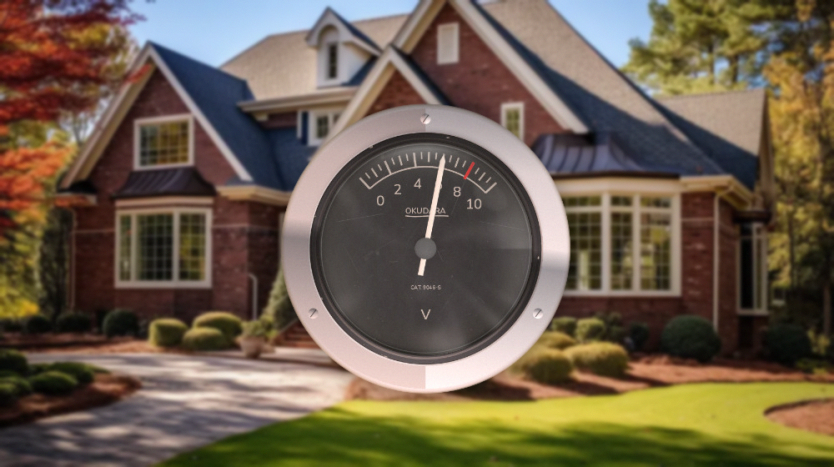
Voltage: V 6
